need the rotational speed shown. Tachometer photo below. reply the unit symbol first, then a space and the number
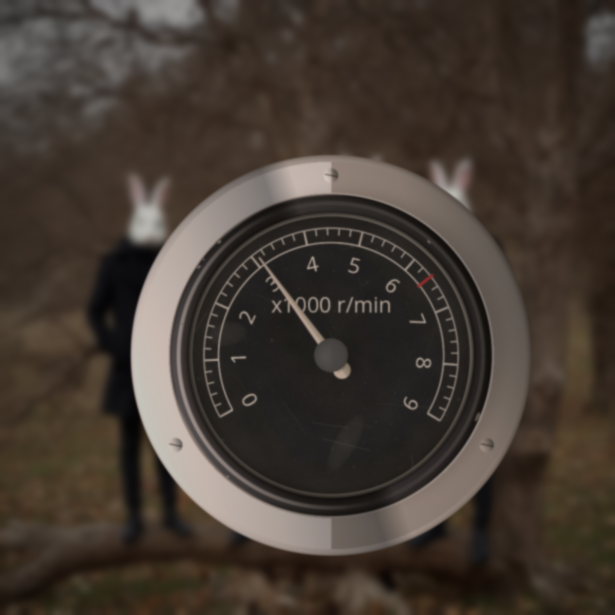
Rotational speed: rpm 3100
